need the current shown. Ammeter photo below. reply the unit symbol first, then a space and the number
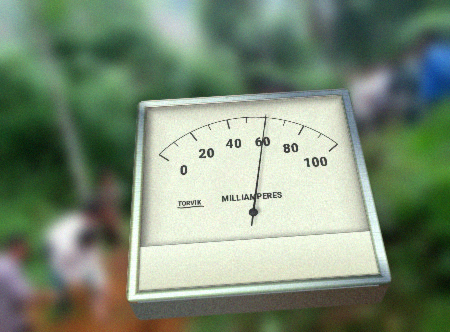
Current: mA 60
